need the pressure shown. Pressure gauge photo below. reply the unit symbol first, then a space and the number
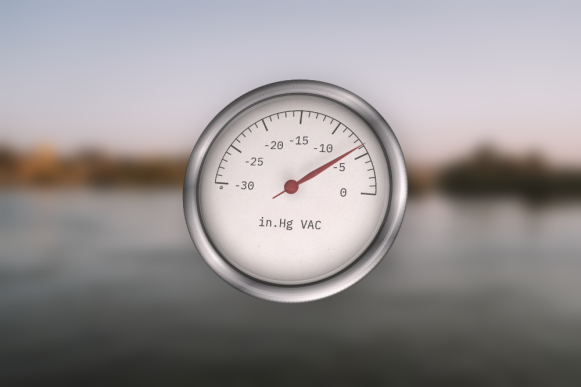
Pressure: inHg -6
